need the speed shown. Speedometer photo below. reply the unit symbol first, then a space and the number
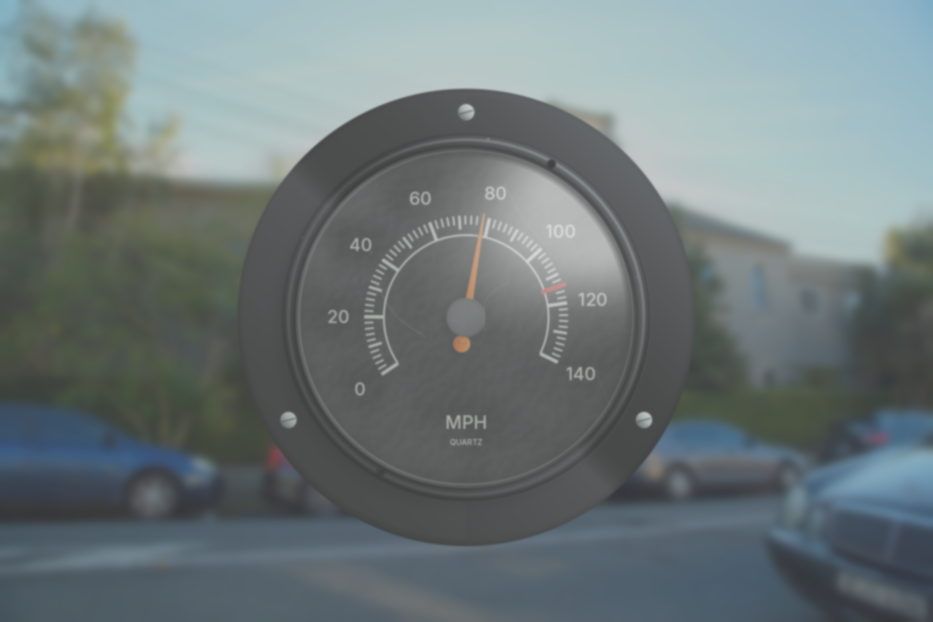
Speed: mph 78
